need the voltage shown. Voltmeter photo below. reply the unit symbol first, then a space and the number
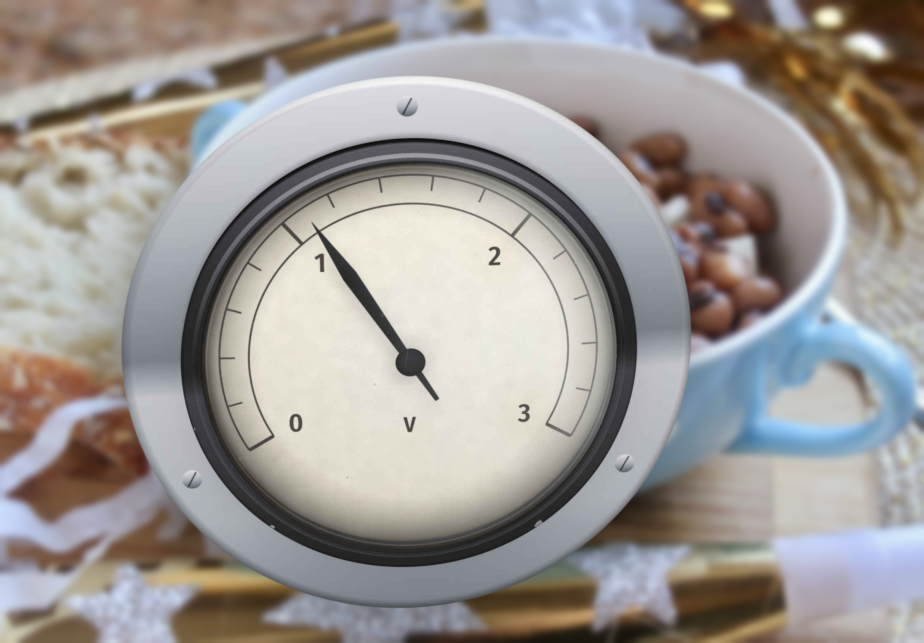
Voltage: V 1.1
